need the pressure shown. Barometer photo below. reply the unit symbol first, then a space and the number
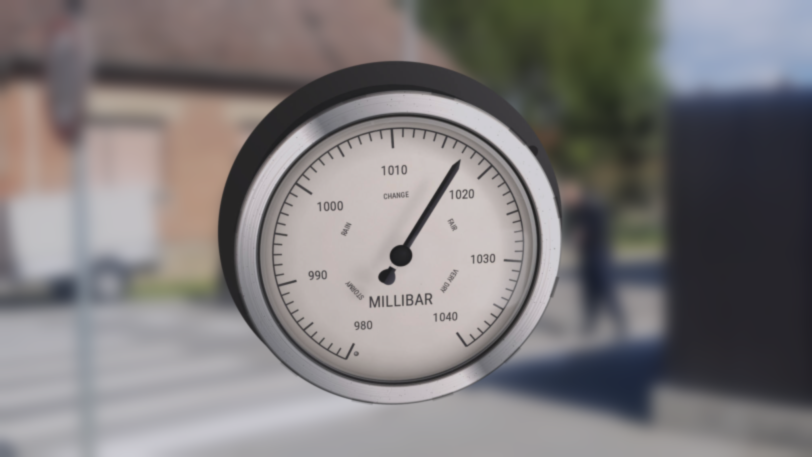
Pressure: mbar 1017
